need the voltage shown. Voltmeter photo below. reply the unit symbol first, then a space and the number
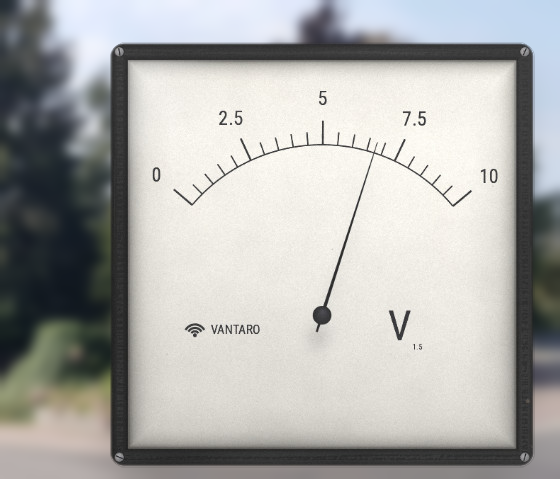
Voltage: V 6.75
